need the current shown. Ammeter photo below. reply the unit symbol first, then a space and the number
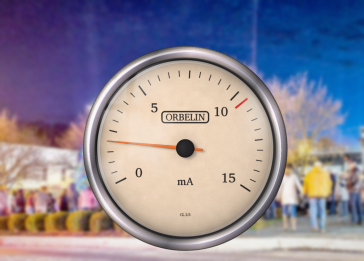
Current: mA 2
